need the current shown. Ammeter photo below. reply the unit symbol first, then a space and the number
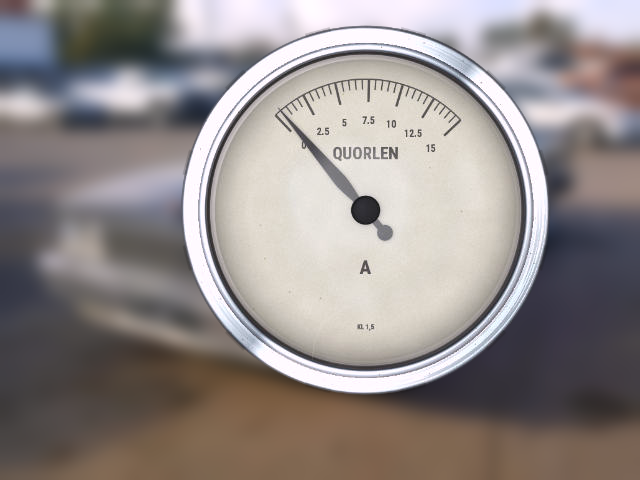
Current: A 0.5
